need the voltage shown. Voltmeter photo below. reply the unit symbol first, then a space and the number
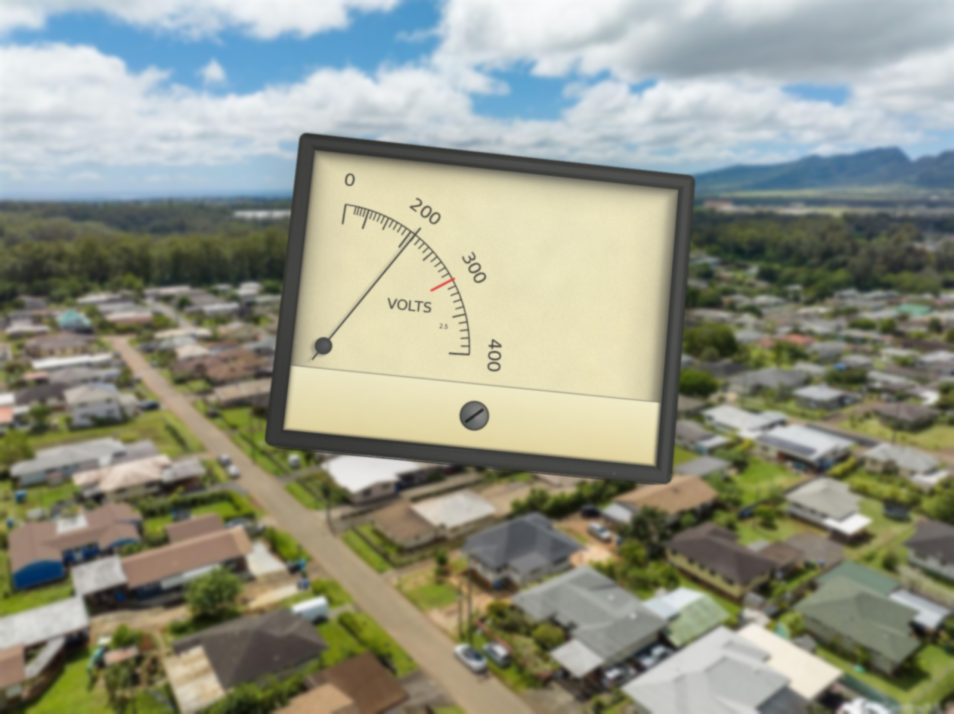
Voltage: V 210
